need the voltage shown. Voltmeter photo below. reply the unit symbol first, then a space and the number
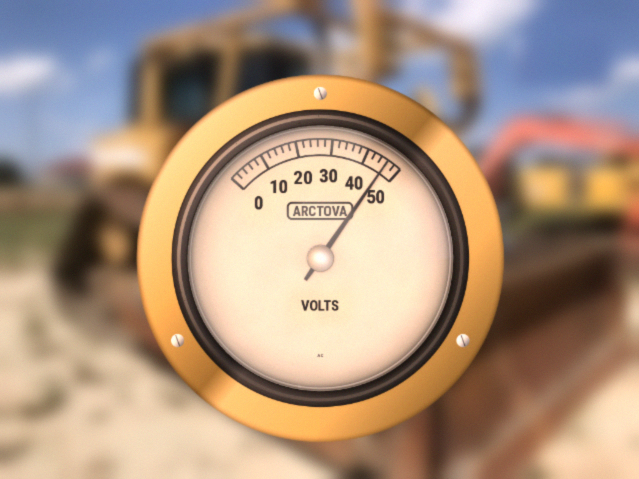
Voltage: V 46
